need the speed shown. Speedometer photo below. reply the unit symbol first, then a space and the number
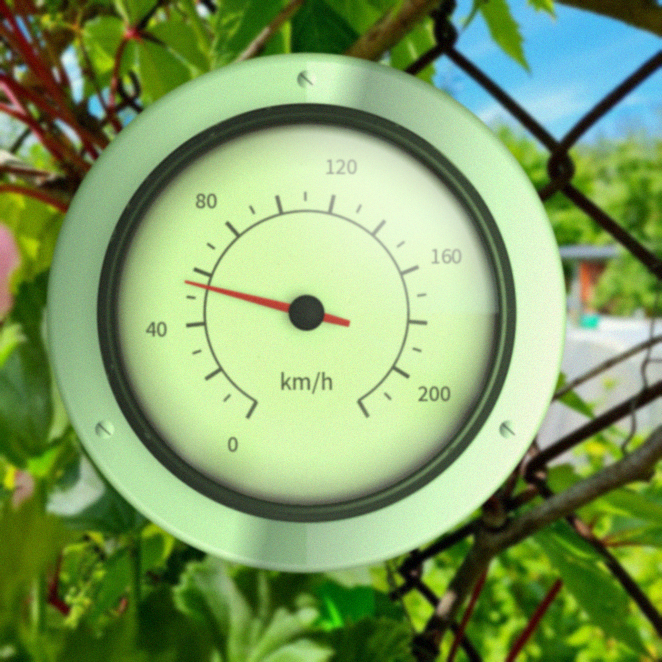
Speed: km/h 55
